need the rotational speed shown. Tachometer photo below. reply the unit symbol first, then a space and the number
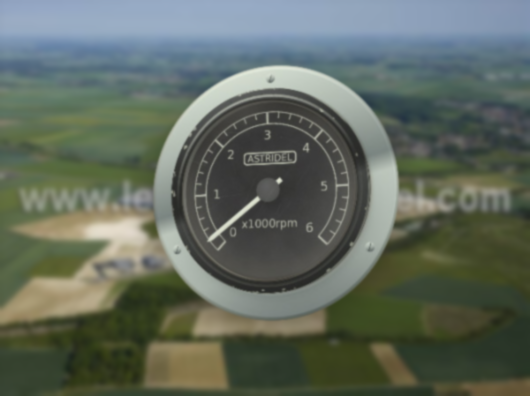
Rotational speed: rpm 200
